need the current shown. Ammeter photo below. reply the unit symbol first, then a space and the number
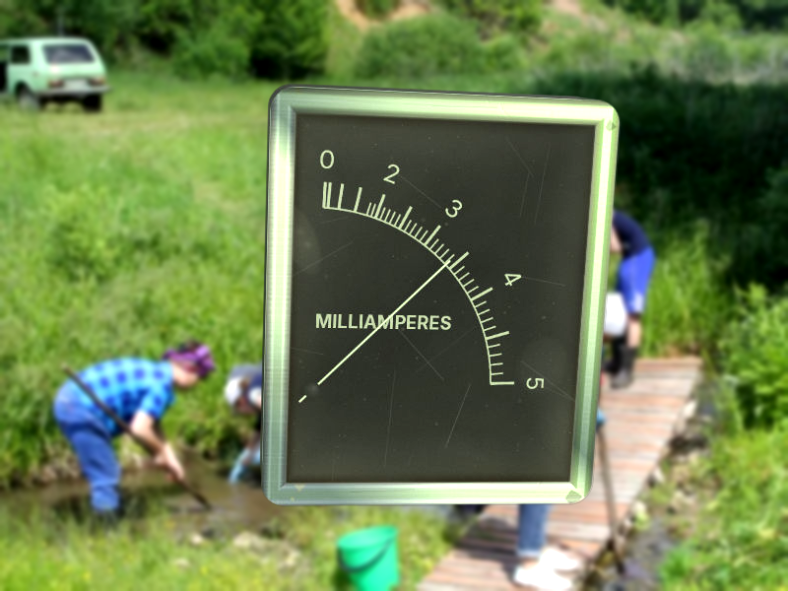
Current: mA 3.4
